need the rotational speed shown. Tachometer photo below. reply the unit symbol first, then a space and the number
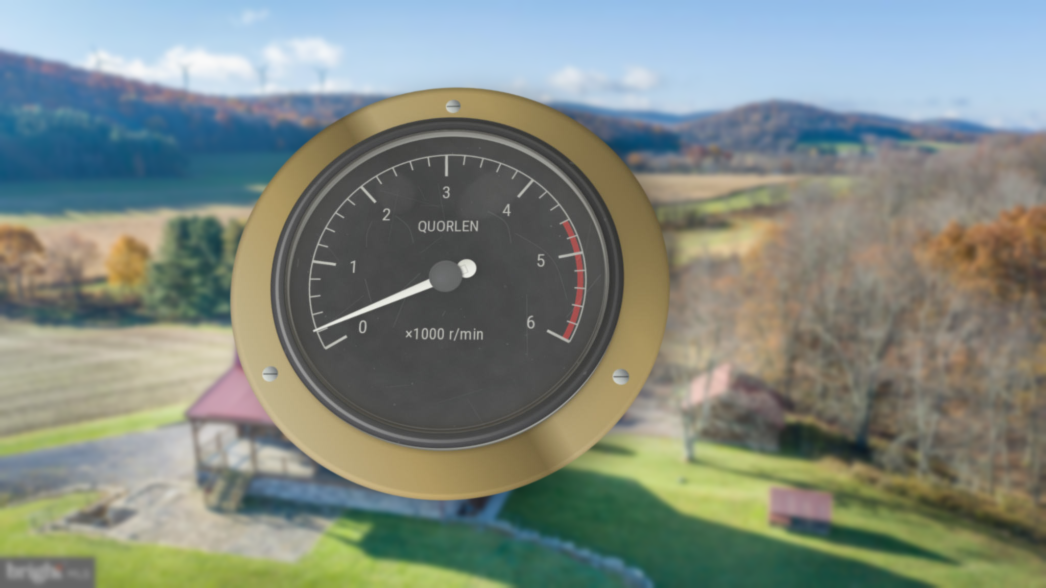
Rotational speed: rpm 200
